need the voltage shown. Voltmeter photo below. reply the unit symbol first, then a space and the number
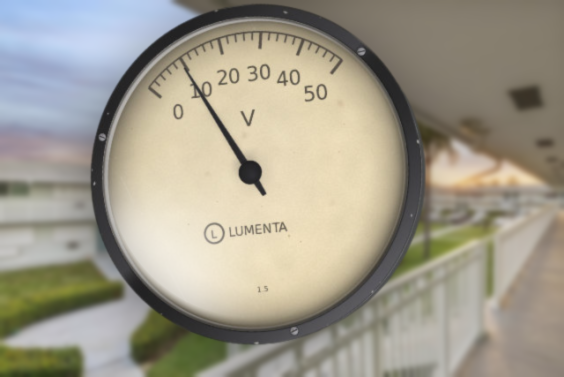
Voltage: V 10
